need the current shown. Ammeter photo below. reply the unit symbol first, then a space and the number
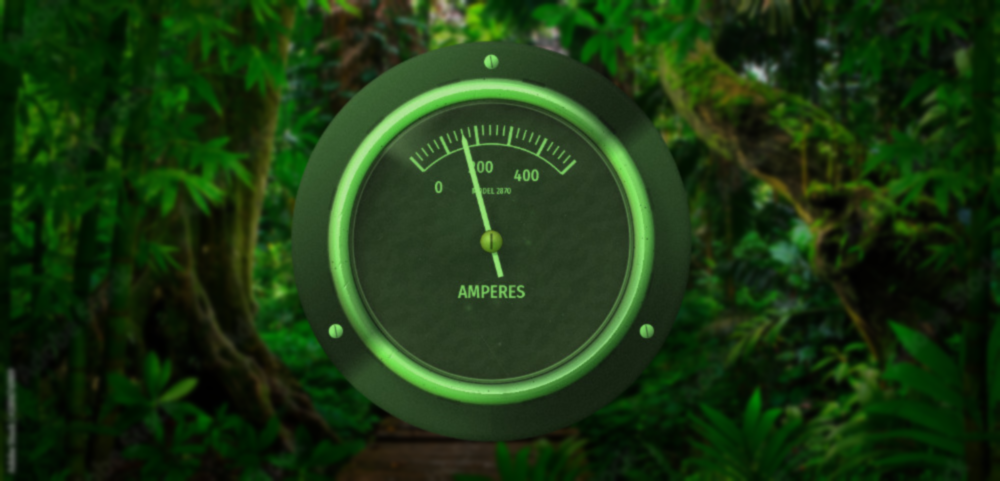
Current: A 160
